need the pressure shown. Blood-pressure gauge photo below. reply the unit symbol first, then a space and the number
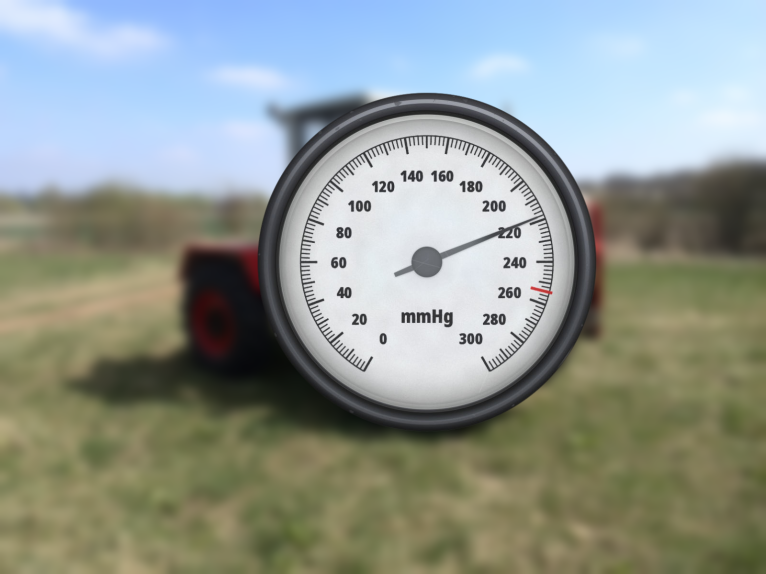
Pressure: mmHg 218
